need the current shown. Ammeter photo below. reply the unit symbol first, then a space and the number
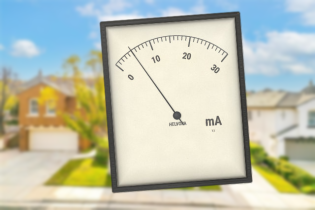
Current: mA 5
